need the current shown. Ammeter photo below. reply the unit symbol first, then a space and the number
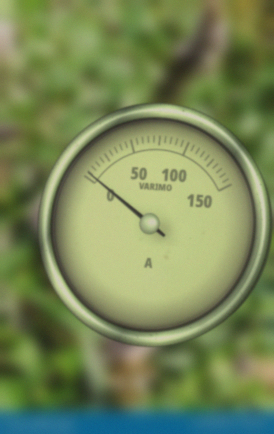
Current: A 5
